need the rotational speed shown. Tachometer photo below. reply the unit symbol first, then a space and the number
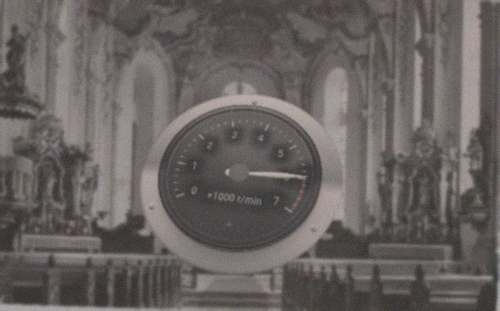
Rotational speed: rpm 6000
